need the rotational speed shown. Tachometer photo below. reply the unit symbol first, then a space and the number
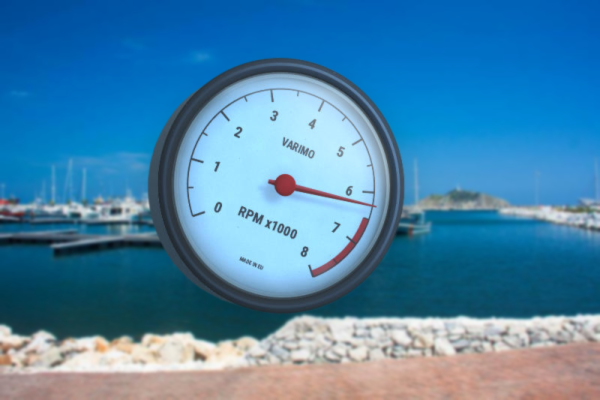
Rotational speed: rpm 6250
